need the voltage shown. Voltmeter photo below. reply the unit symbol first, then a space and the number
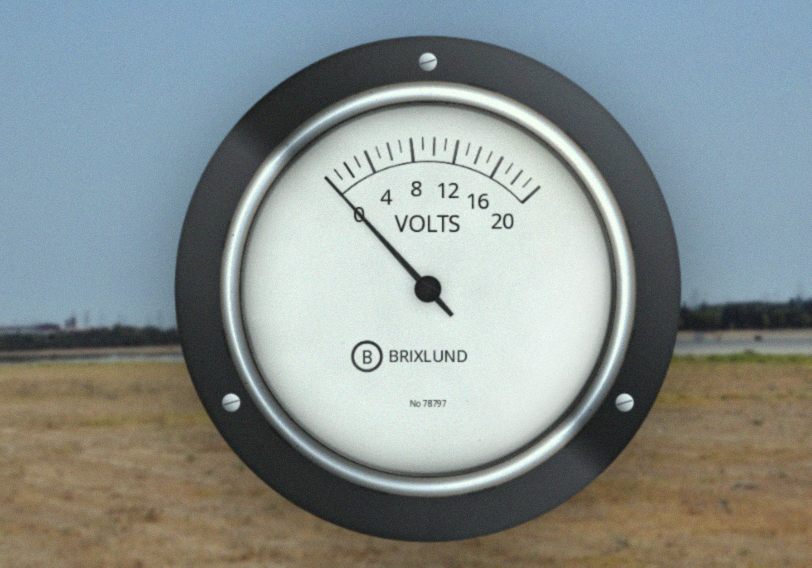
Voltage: V 0
